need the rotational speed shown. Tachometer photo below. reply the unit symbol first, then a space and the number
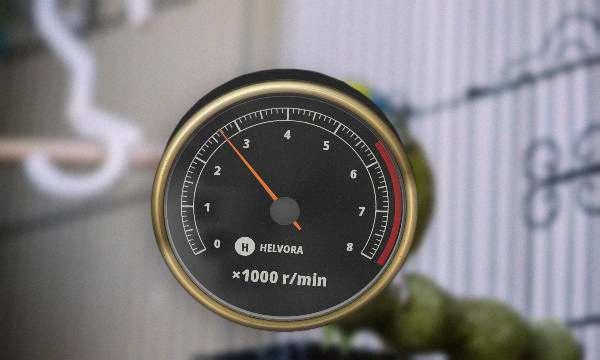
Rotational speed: rpm 2700
